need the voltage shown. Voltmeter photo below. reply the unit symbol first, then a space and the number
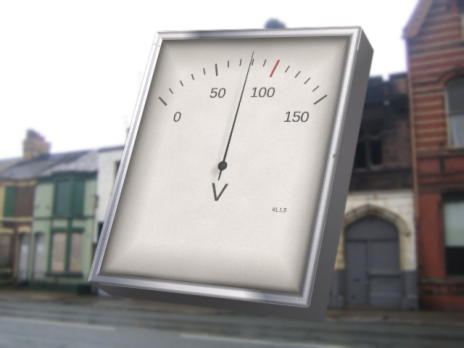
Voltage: V 80
